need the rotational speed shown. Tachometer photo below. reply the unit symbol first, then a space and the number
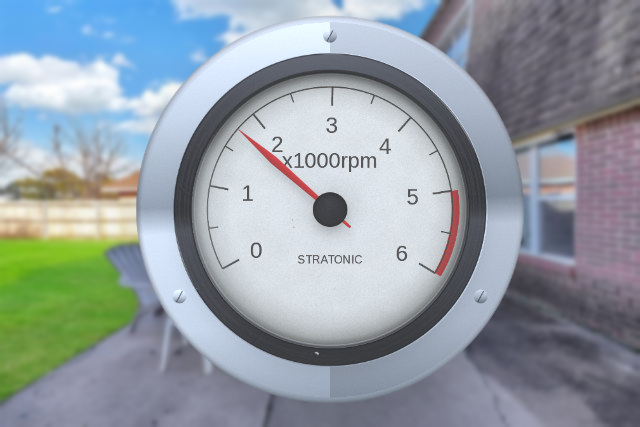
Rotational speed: rpm 1750
